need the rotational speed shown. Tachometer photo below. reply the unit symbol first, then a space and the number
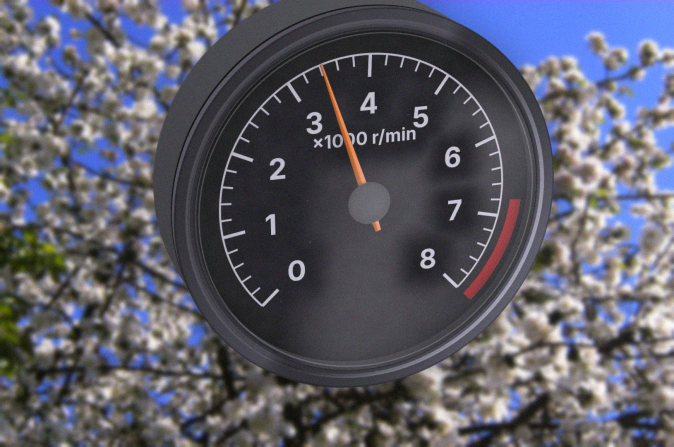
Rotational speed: rpm 3400
